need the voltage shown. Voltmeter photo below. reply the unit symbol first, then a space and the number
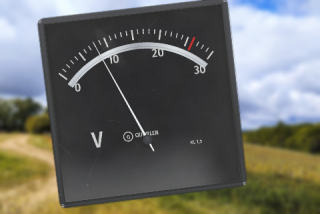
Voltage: V 8
